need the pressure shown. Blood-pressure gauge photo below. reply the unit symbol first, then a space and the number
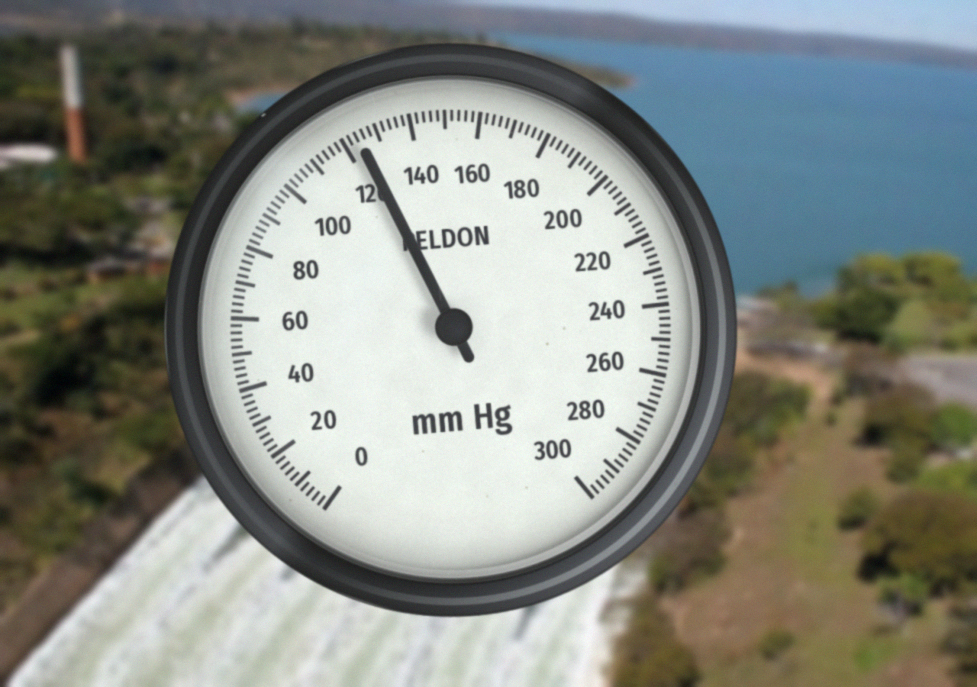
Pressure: mmHg 124
